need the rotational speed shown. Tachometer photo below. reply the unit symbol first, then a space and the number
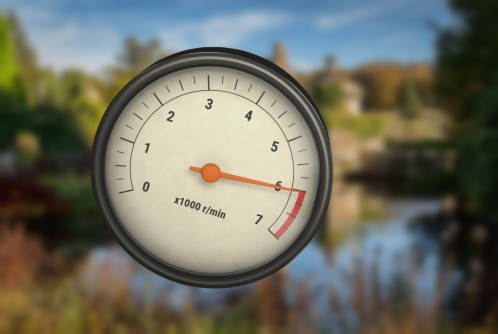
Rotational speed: rpm 6000
